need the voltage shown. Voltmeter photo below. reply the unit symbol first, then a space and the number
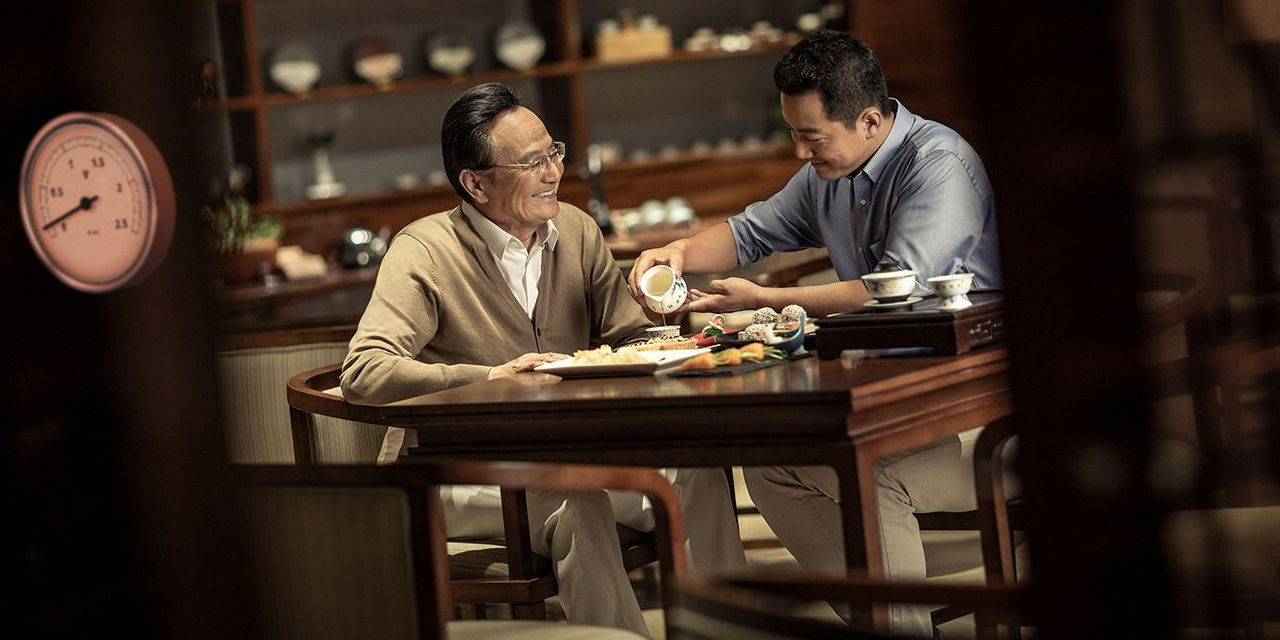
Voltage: V 0.1
